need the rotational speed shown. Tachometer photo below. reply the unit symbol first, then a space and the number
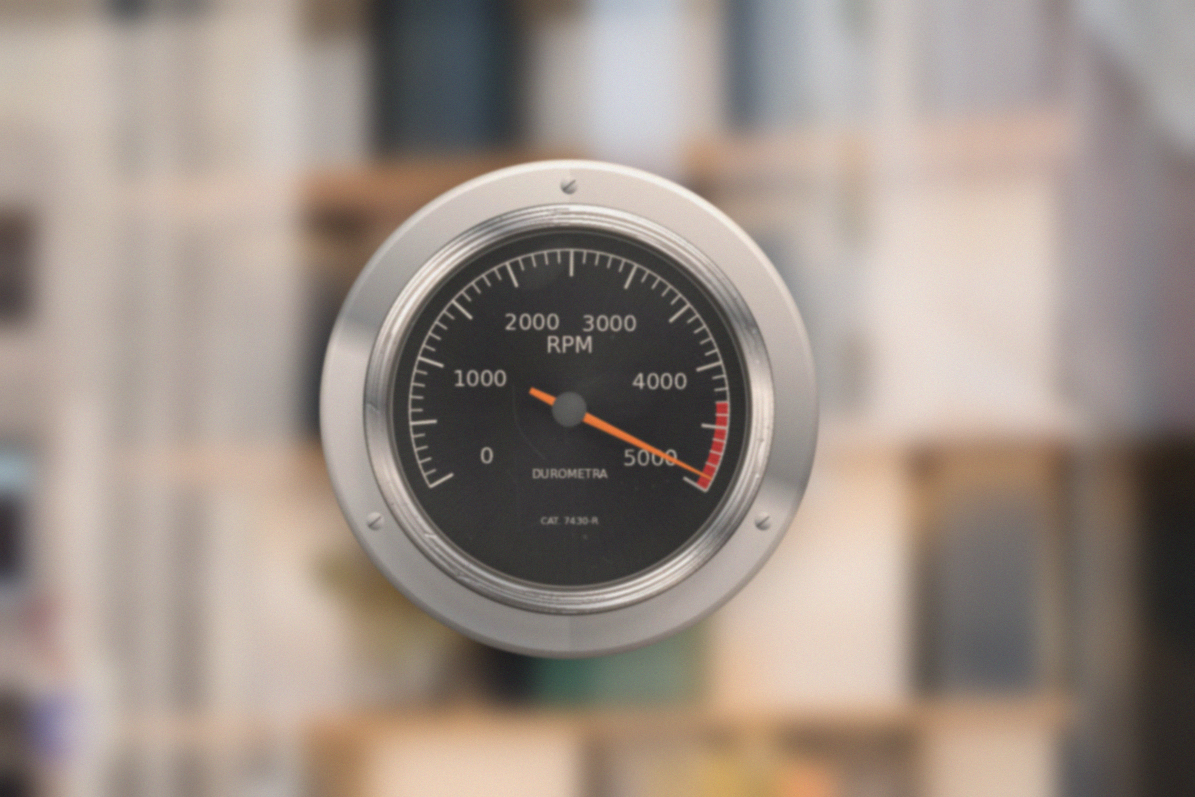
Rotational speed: rpm 4900
